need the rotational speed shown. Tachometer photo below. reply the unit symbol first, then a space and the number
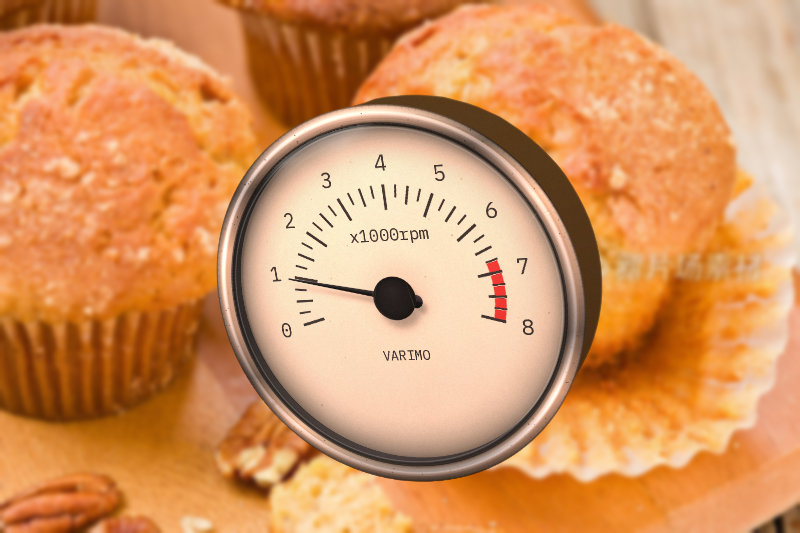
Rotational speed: rpm 1000
